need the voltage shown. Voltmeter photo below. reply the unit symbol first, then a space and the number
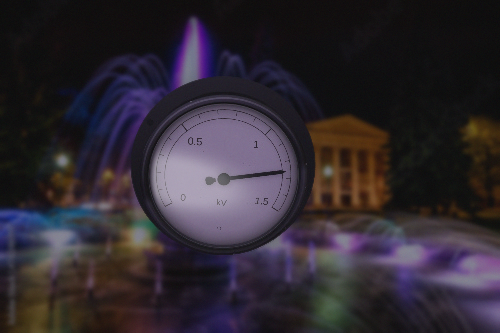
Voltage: kV 1.25
